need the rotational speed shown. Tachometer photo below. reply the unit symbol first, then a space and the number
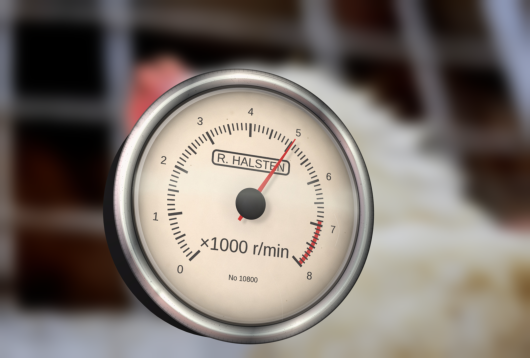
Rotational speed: rpm 5000
